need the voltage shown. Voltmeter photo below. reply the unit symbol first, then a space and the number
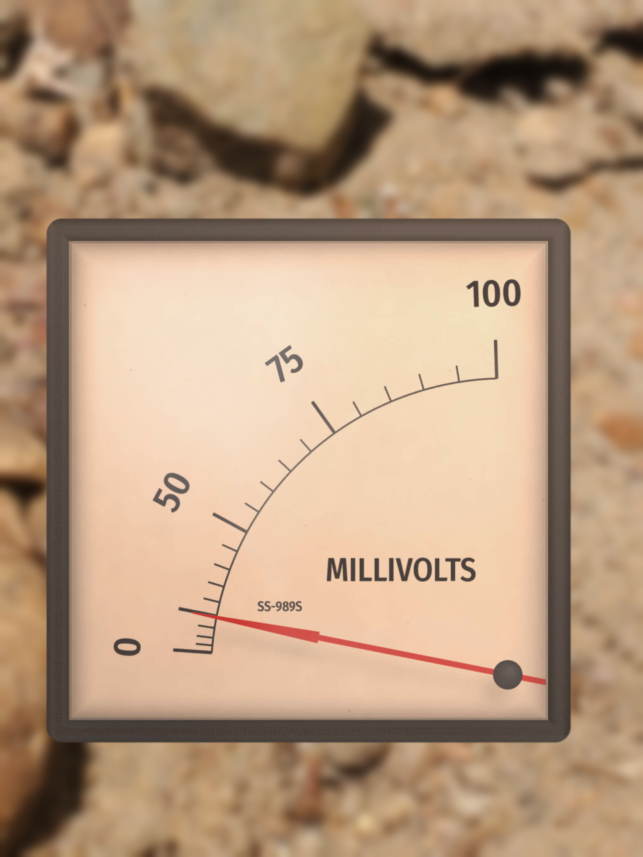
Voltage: mV 25
